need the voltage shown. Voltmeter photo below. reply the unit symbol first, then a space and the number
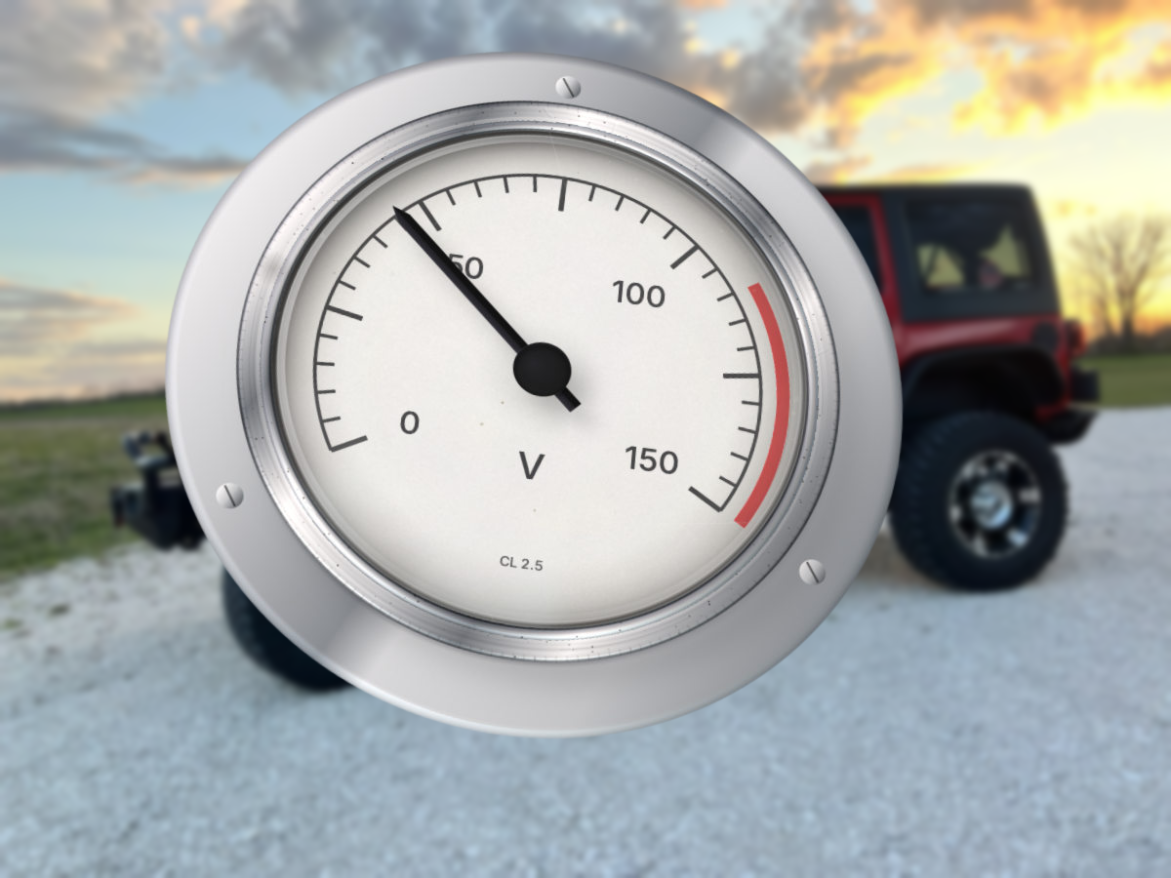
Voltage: V 45
